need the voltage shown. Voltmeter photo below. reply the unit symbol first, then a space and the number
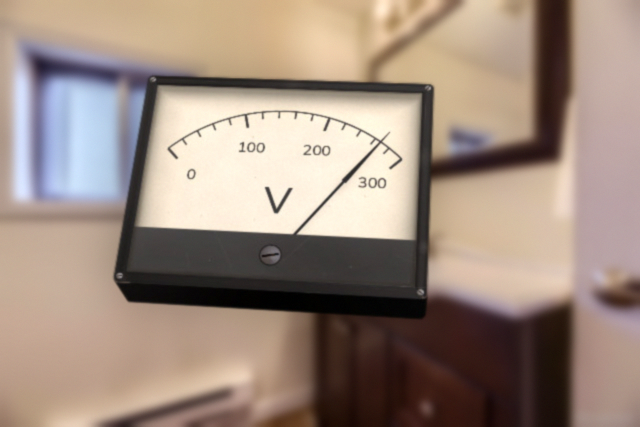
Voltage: V 270
